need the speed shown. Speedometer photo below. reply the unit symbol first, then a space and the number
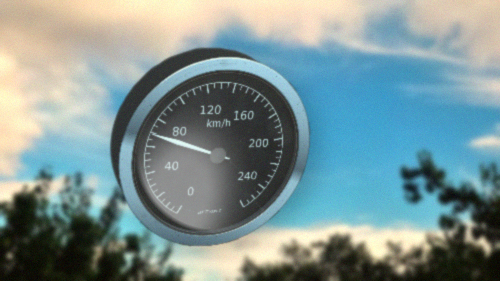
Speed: km/h 70
